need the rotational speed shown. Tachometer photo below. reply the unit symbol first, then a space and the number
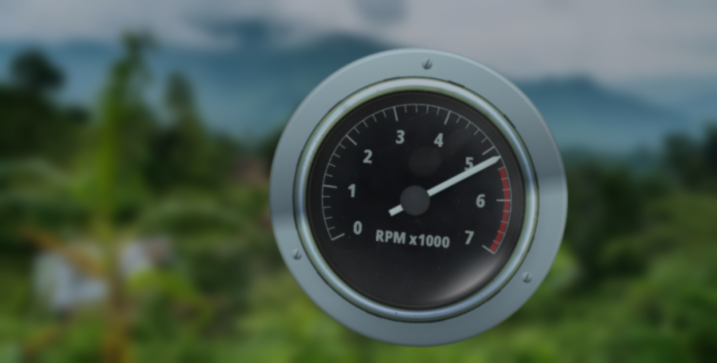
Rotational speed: rpm 5200
